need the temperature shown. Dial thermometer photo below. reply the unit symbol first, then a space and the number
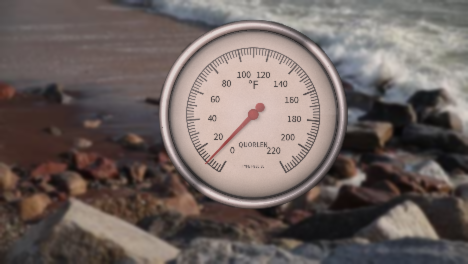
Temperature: °F 10
